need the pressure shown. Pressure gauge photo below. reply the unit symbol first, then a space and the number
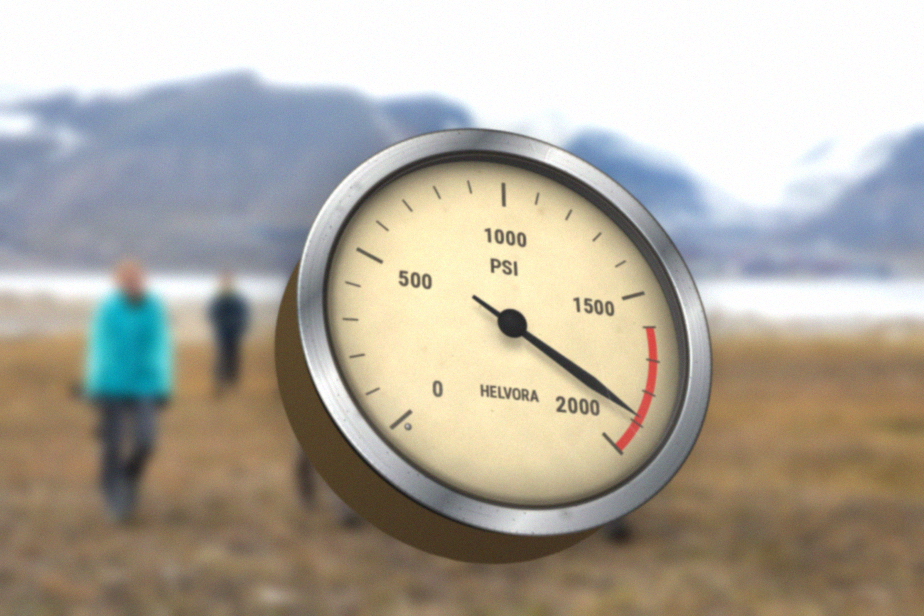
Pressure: psi 1900
